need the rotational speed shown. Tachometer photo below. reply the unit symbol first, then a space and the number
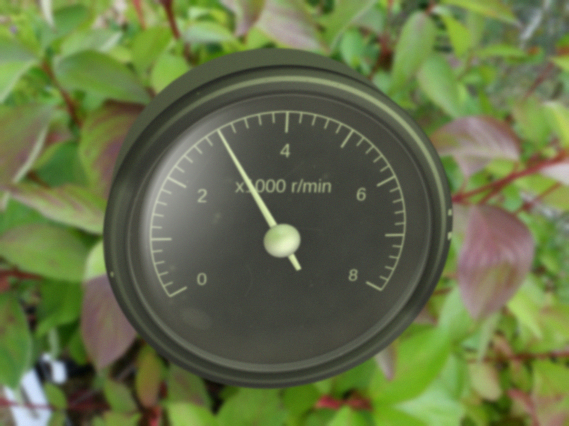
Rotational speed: rpm 3000
